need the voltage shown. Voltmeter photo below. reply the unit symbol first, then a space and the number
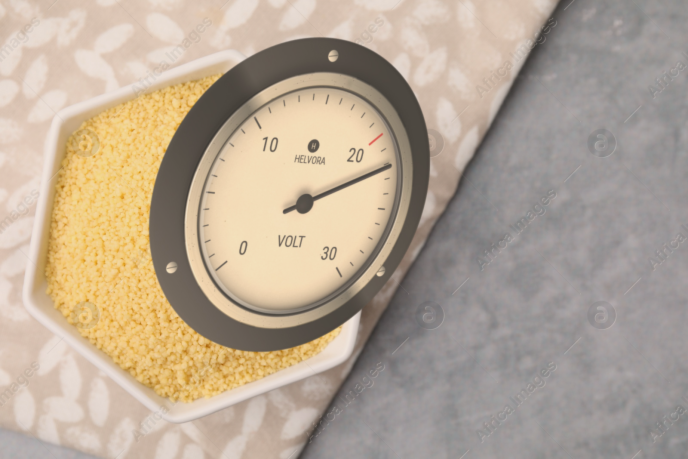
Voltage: V 22
